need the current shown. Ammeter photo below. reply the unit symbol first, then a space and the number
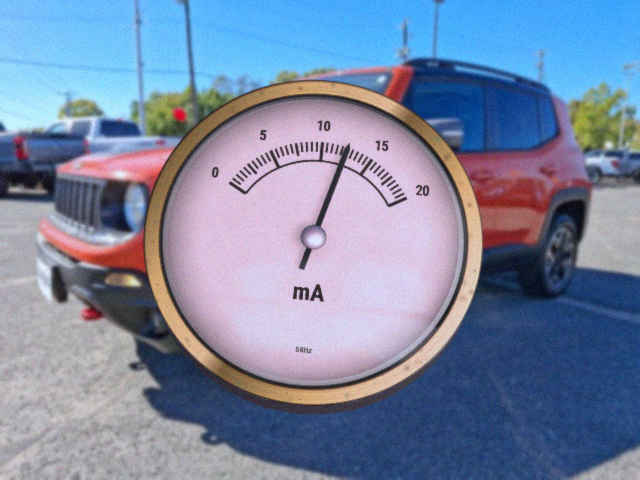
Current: mA 12.5
